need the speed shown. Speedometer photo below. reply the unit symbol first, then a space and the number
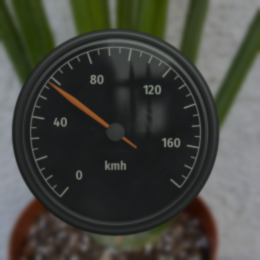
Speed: km/h 57.5
